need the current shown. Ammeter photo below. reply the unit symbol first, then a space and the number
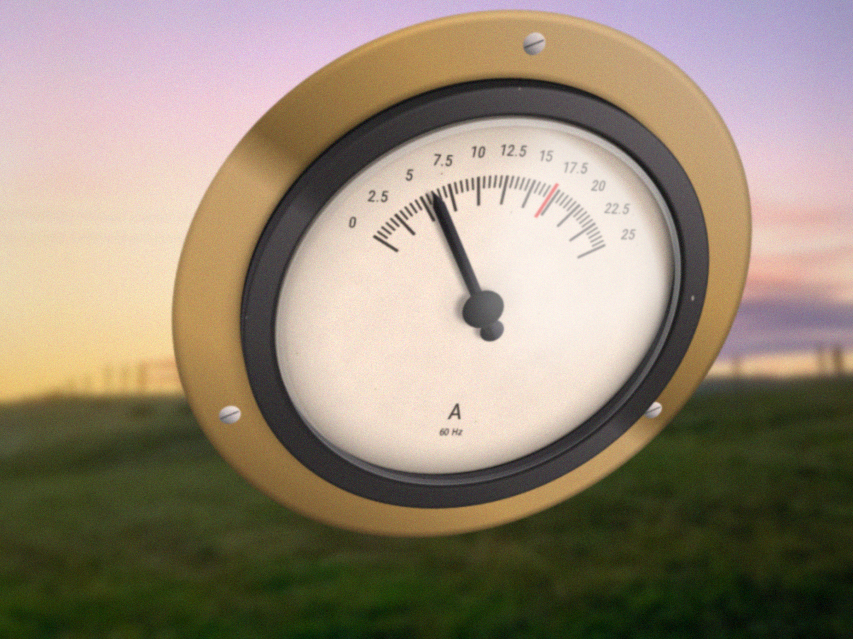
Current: A 6
